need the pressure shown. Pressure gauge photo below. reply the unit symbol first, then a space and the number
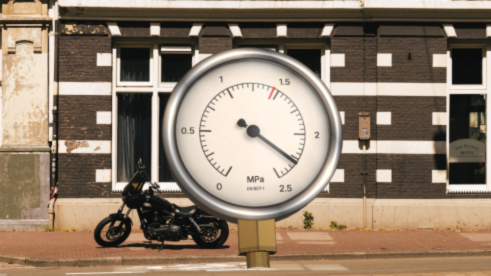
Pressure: MPa 2.3
